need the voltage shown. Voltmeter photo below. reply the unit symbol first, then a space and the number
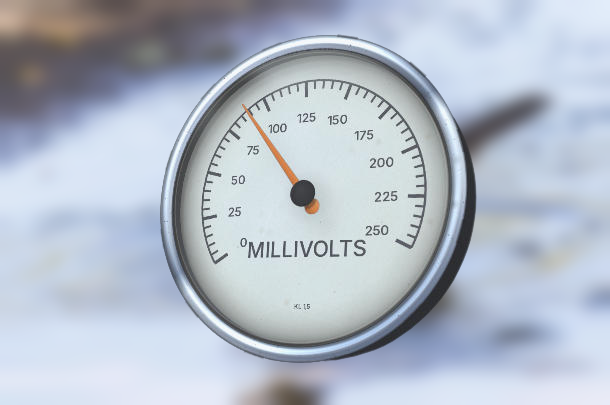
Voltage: mV 90
